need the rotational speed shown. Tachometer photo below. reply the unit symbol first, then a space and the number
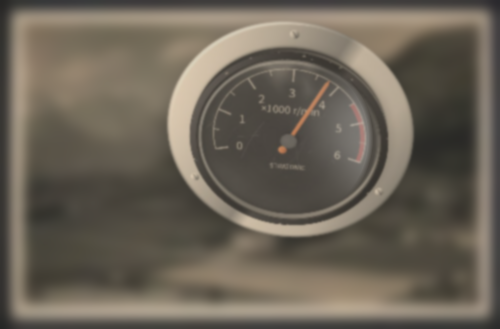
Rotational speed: rpm 3750
